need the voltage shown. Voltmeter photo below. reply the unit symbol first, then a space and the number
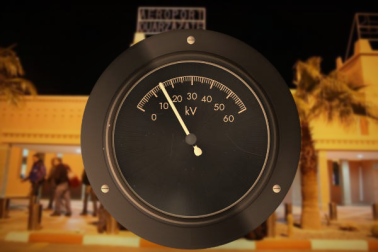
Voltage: kV 15
